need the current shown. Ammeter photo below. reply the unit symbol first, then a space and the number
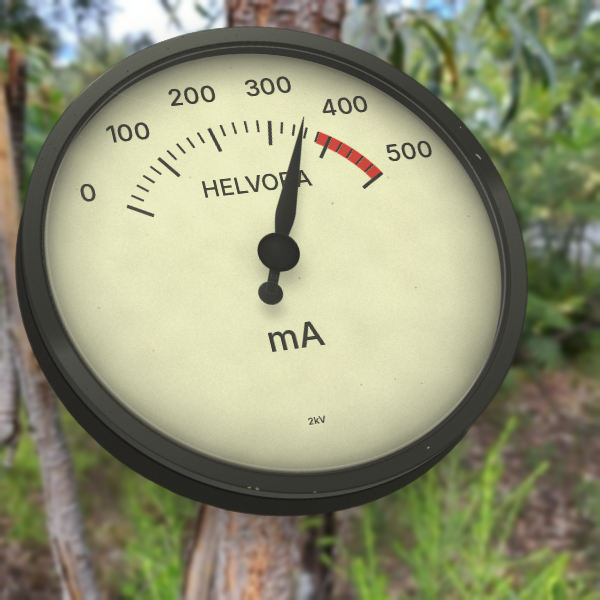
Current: mA 350
